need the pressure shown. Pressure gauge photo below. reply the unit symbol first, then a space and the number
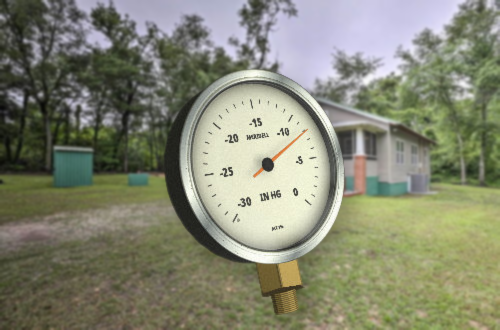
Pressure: inHg -8
